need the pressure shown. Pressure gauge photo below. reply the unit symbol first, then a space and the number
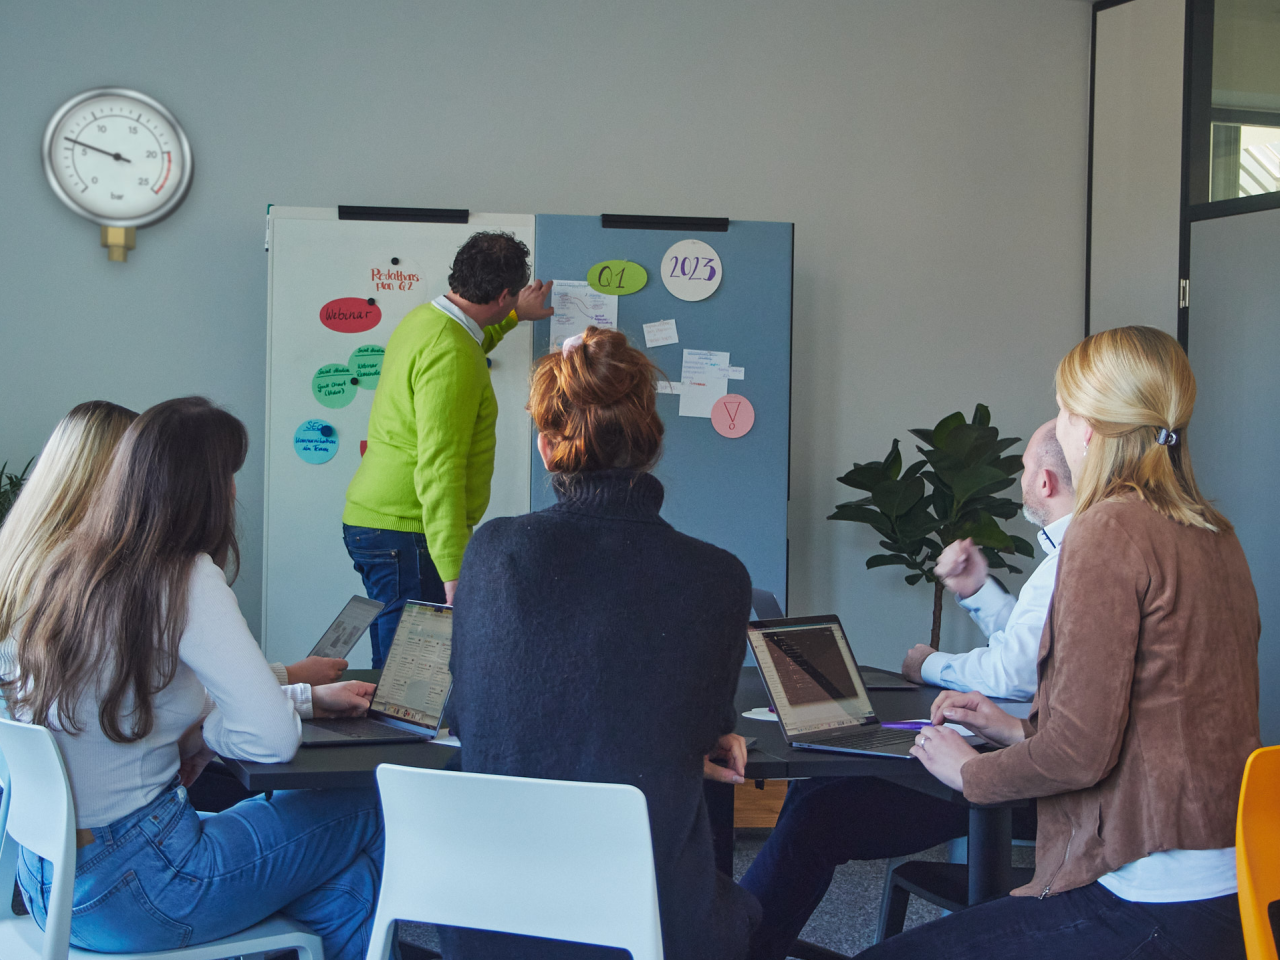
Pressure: bar 6
